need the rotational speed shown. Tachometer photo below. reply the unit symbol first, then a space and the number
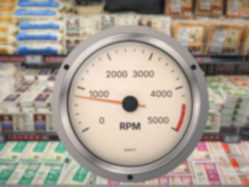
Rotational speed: rpm 800
